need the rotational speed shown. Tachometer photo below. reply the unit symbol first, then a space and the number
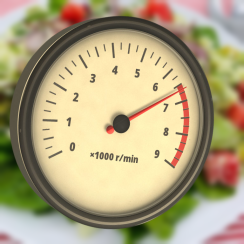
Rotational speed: rpm 6625
